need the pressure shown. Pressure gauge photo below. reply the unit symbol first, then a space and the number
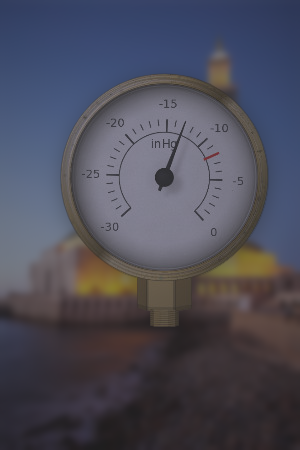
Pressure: inHg -13
